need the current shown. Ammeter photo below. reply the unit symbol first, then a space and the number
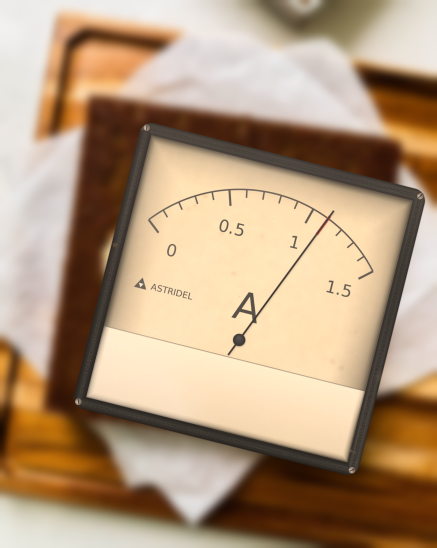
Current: A 1.1
